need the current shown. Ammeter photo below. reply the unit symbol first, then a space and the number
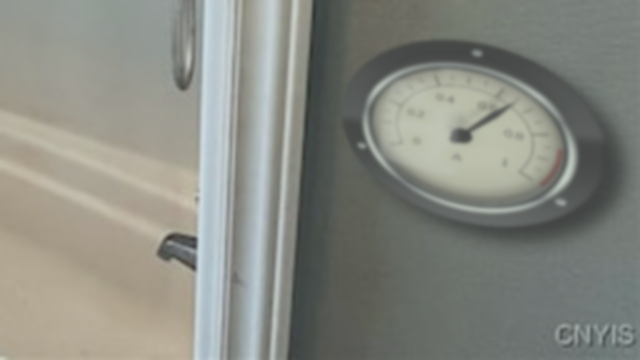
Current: A 0.65
